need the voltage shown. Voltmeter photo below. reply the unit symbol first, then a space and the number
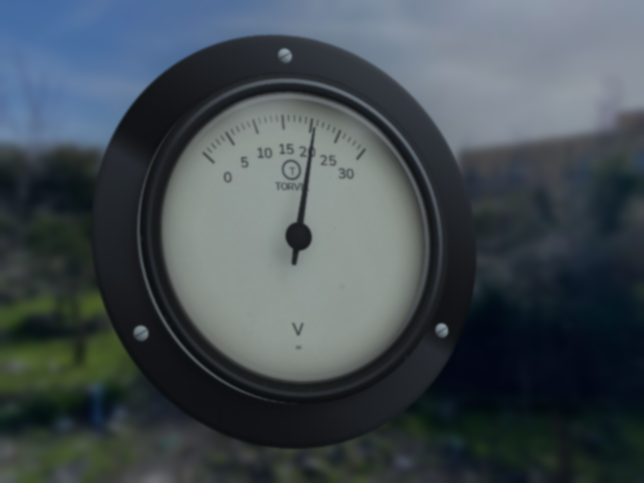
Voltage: V 20
